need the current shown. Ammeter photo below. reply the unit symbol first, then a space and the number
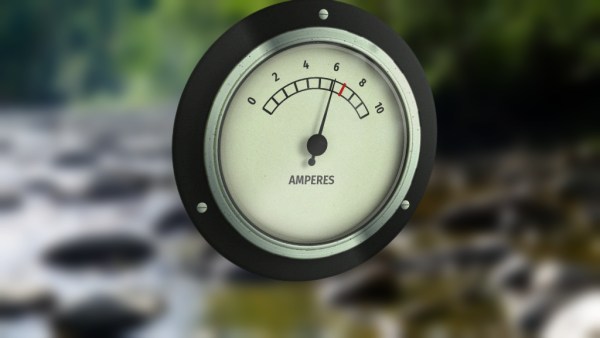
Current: A 6
